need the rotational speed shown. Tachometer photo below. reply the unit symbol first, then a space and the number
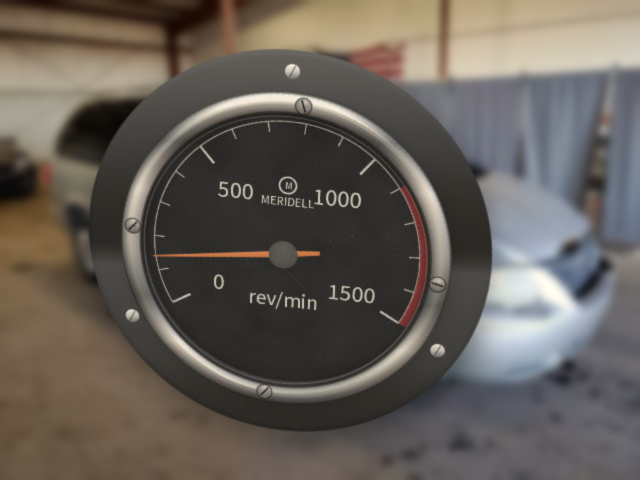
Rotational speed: rpm 150
